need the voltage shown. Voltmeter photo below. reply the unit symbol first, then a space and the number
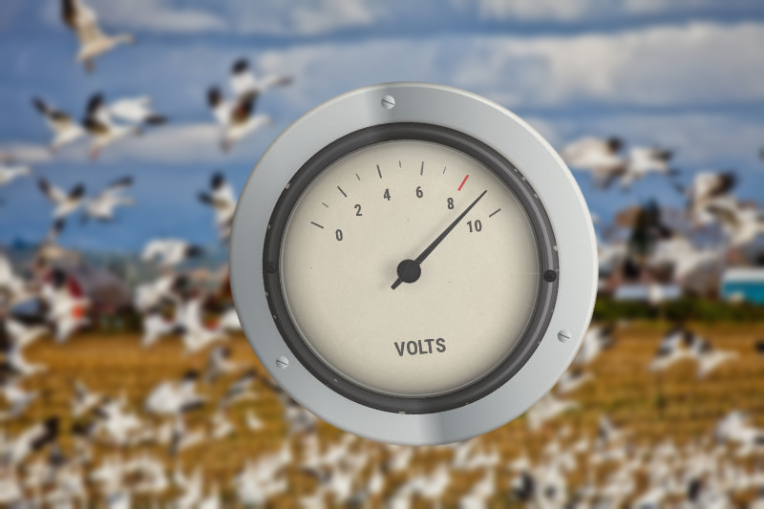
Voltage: V 9
